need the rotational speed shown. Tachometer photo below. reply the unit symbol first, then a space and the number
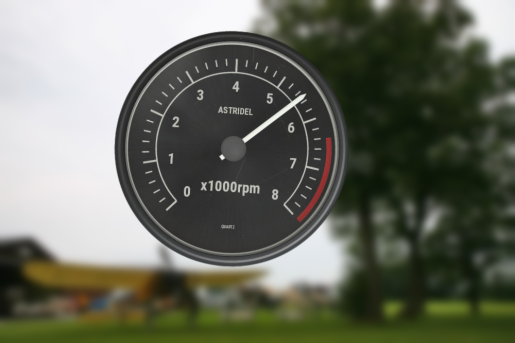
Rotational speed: rpm 5500
